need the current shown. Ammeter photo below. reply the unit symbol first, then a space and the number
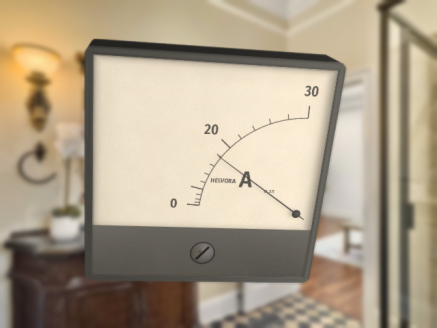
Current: A 18
